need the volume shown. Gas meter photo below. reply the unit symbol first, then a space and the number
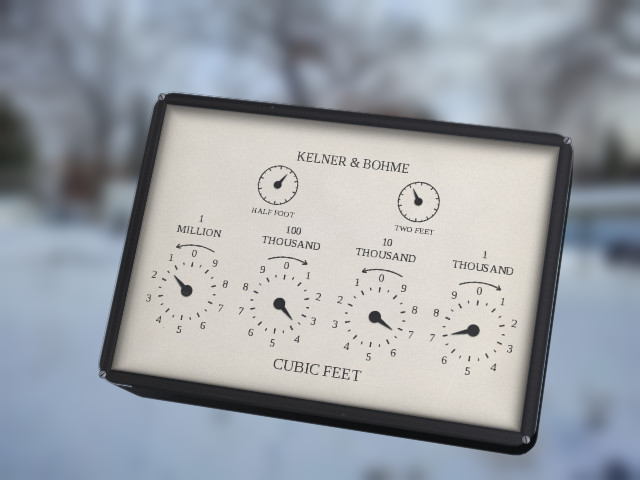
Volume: ft³ 136700
